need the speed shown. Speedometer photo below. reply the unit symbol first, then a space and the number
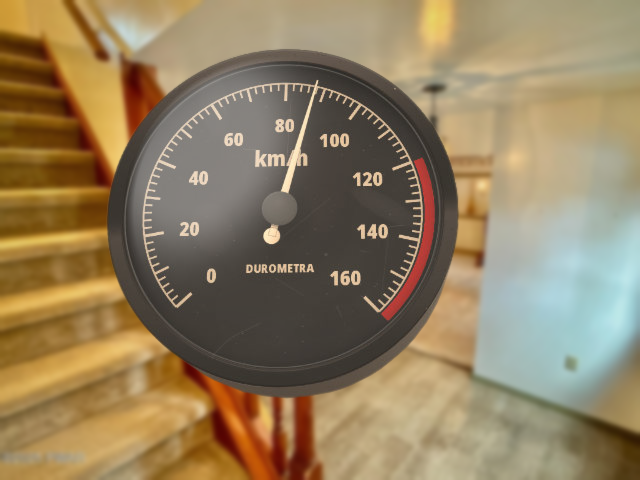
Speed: km/h 88
